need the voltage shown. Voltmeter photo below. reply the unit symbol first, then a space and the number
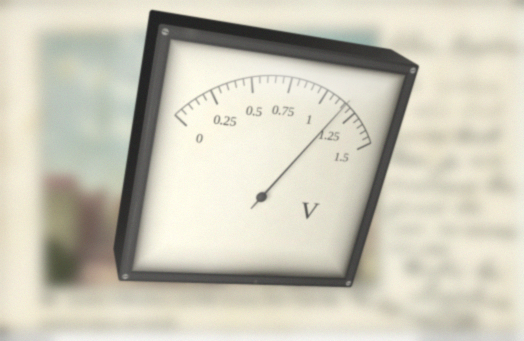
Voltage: V 1.15
